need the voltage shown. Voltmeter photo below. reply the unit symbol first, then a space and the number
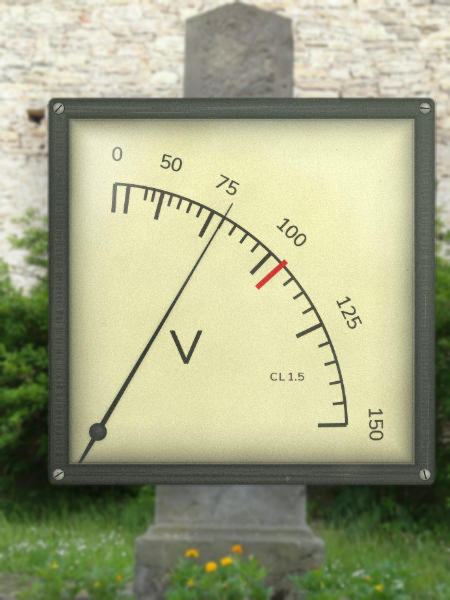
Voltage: V 80
